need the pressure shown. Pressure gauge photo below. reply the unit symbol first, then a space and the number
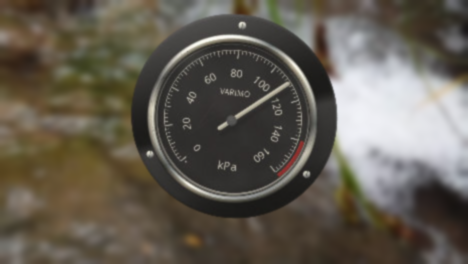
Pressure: kPa 110
